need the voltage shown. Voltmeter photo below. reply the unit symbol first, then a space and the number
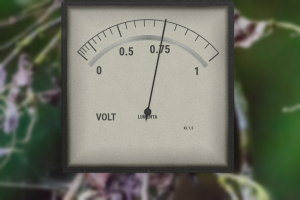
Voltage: V 0.75
